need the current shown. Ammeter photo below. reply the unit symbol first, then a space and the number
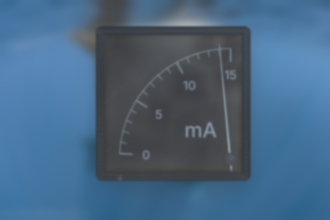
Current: mA 14
